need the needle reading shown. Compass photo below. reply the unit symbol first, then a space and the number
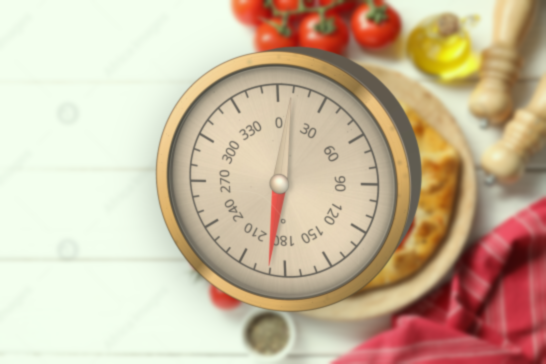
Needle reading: ° 190
